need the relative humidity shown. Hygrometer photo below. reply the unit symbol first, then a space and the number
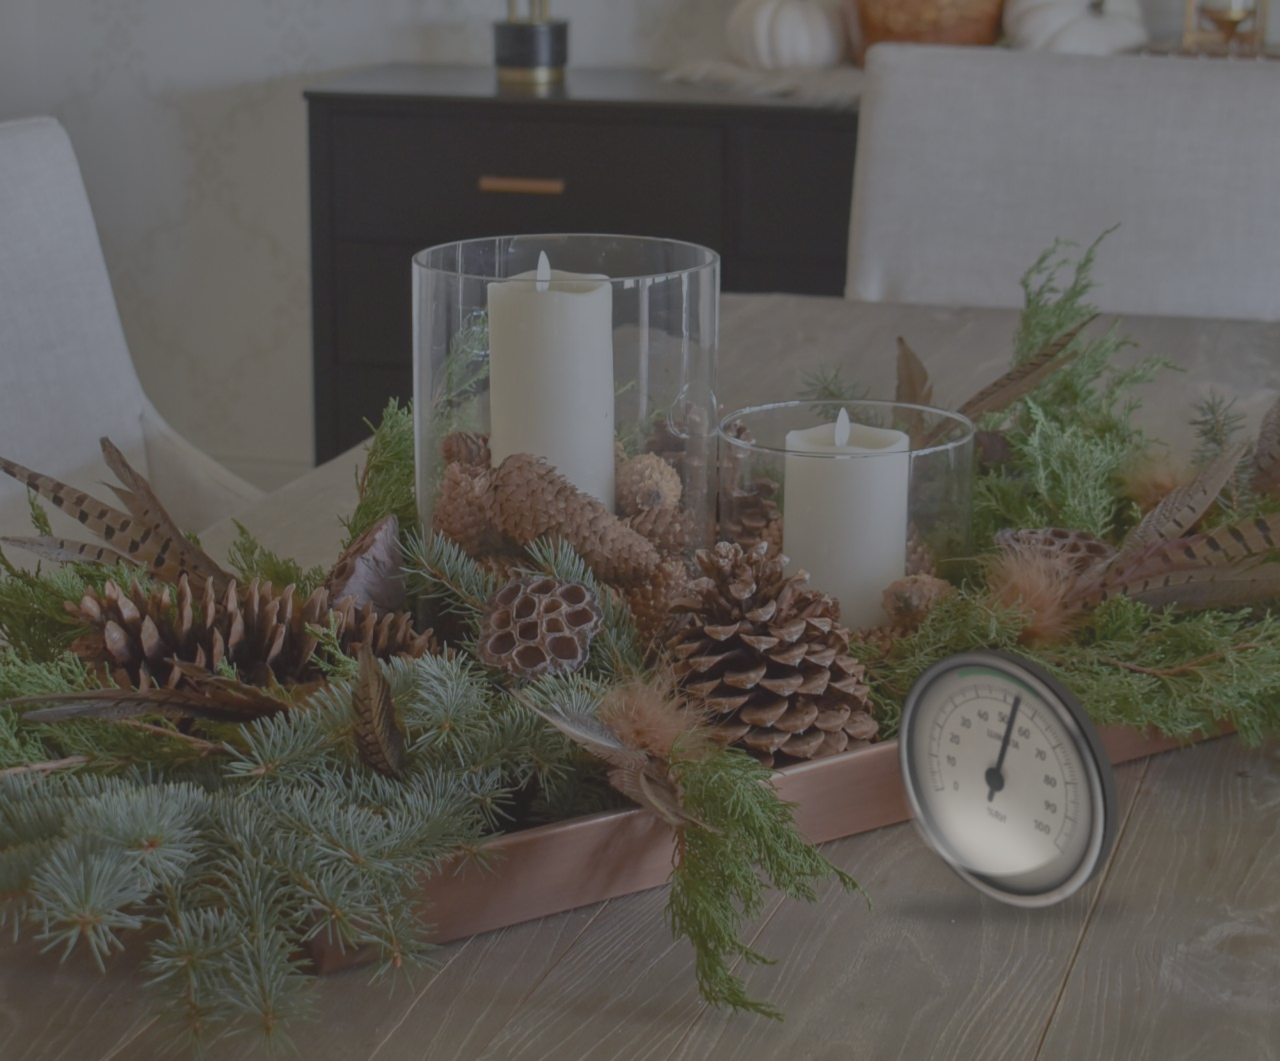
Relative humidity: % 55
